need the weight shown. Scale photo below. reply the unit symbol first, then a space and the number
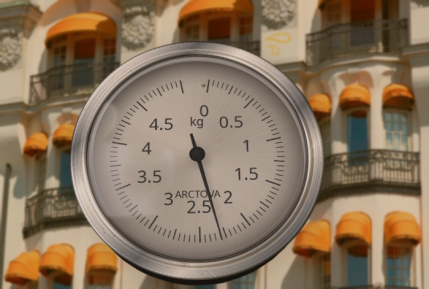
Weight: kg 2.3
